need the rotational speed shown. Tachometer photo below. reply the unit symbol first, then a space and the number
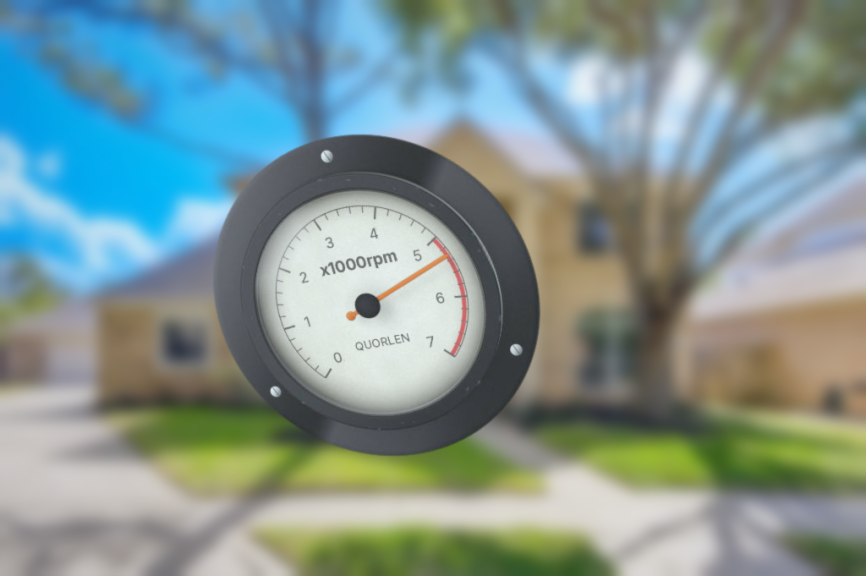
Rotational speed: rpm 5300
